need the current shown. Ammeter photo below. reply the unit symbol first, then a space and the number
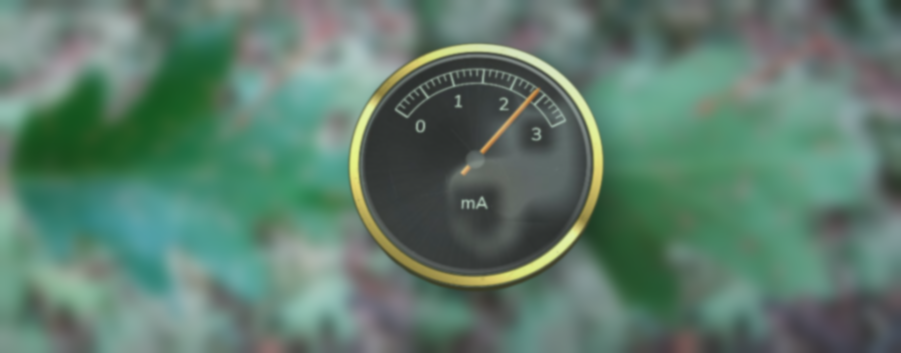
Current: mA 2.4
